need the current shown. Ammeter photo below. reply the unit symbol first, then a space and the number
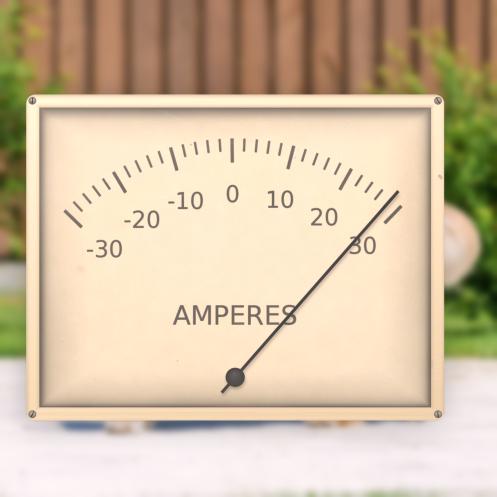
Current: A 28
